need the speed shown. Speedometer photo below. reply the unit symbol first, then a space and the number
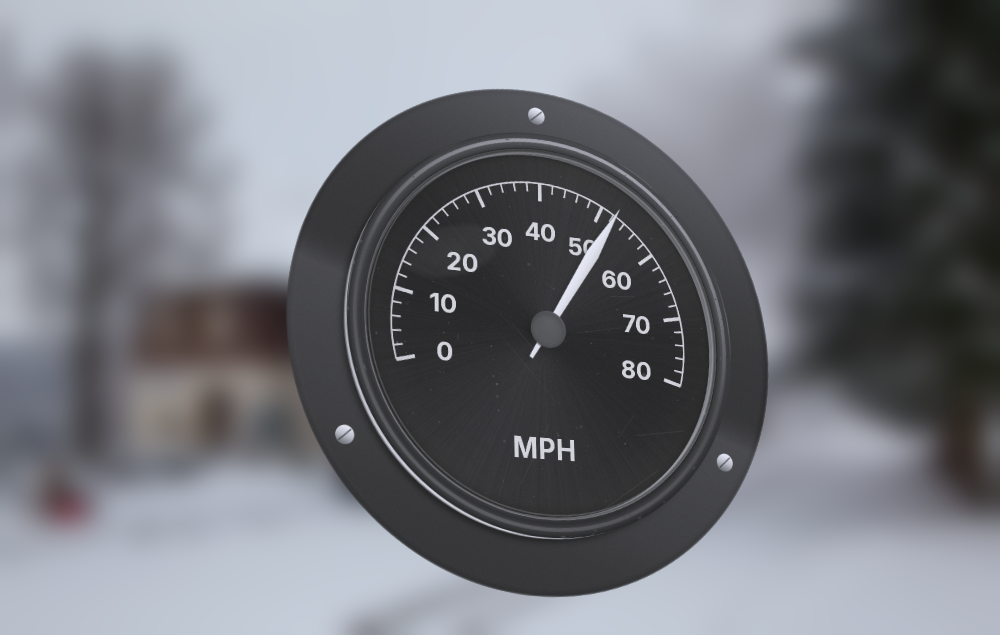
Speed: mph 52
